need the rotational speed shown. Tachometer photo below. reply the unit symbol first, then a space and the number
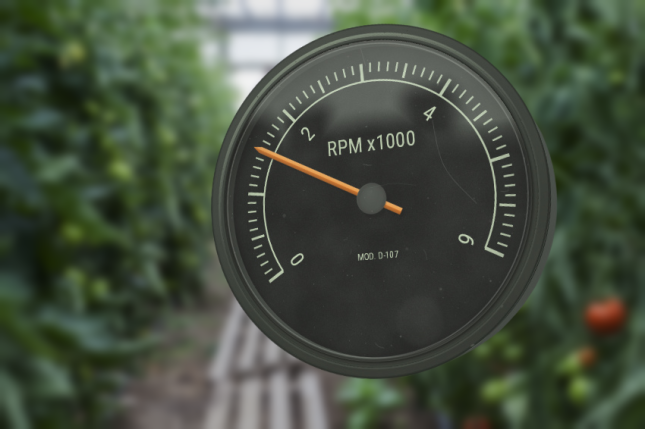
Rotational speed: rpm 1500
